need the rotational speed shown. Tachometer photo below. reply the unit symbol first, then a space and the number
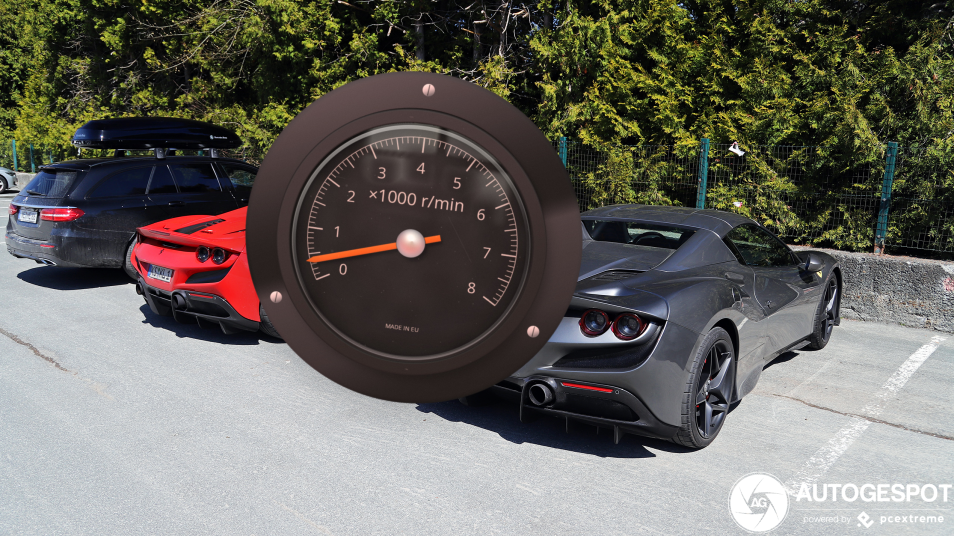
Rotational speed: rpm 400
